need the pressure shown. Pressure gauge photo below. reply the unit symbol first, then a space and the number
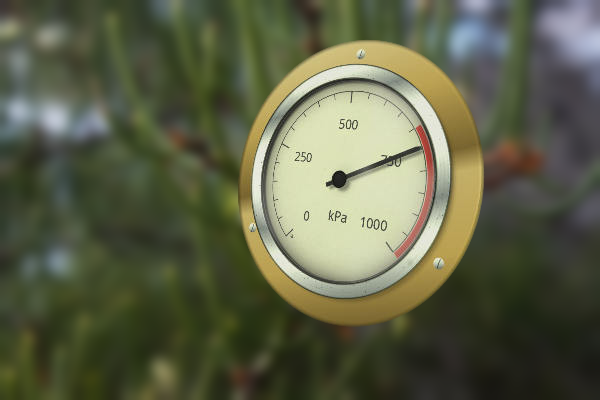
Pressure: kPa 750
